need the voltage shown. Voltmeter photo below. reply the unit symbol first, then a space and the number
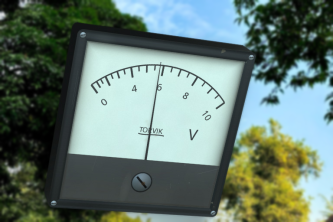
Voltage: V 5.75
